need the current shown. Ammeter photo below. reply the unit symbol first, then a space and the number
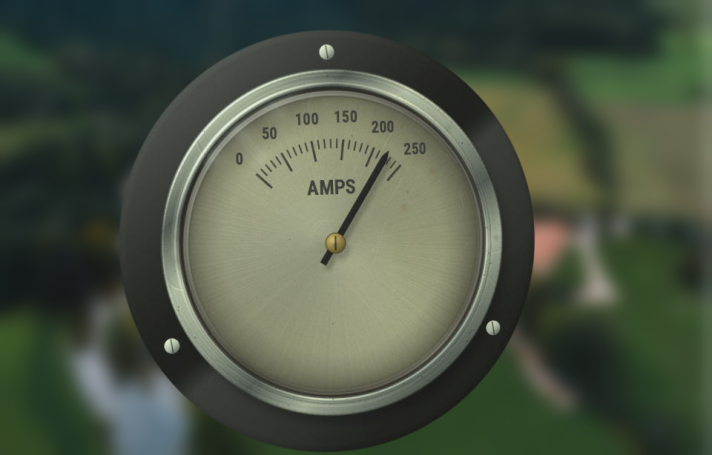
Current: A 220
